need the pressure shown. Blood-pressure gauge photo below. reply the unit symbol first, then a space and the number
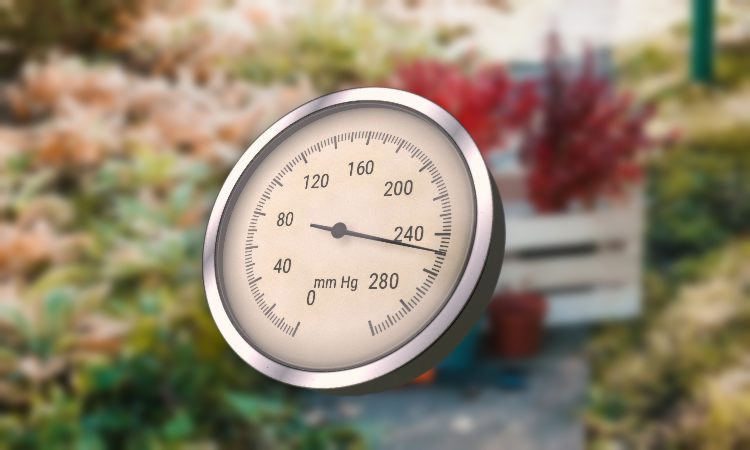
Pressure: mmHg 250
